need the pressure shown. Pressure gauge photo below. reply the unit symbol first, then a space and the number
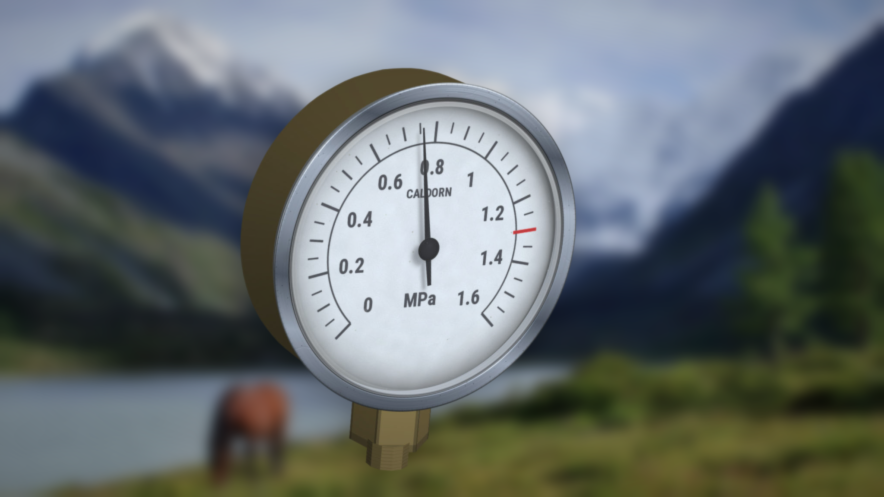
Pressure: MPa 0.75
